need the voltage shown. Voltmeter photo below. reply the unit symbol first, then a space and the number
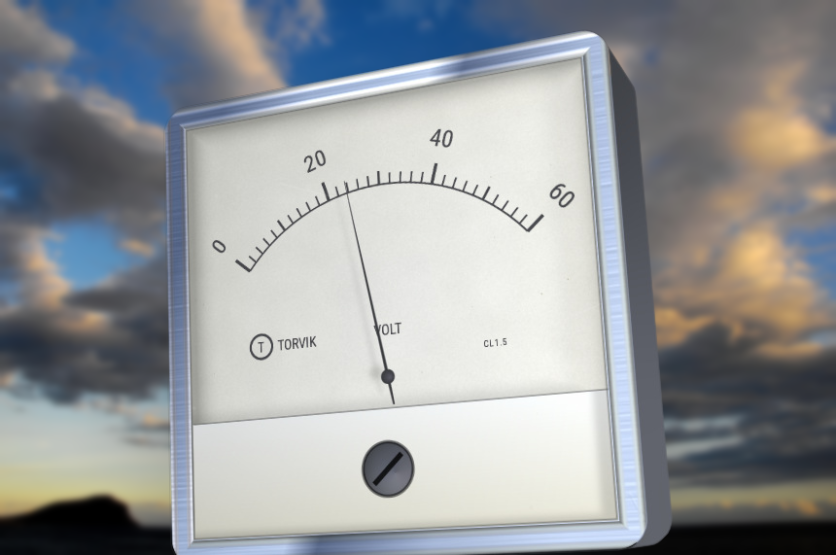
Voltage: V 24
